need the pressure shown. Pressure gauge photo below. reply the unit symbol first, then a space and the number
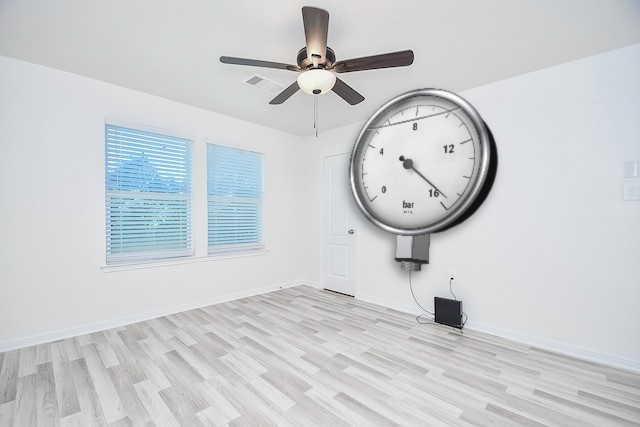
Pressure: bar 15.5
